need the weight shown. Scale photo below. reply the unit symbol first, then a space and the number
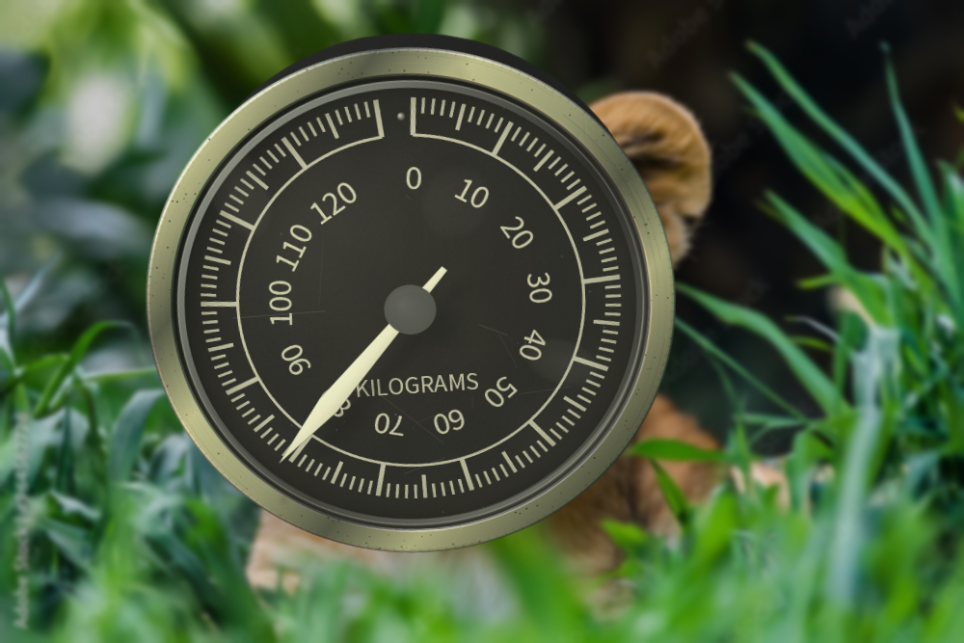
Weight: kg 81
